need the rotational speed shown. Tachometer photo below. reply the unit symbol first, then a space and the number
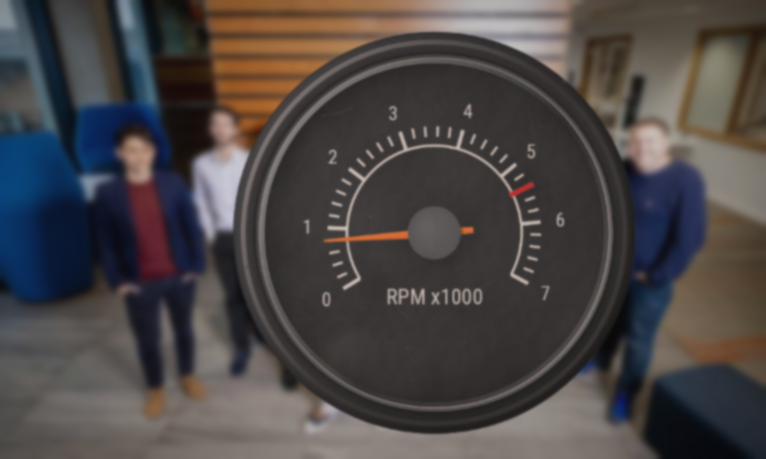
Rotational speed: rpm 800
